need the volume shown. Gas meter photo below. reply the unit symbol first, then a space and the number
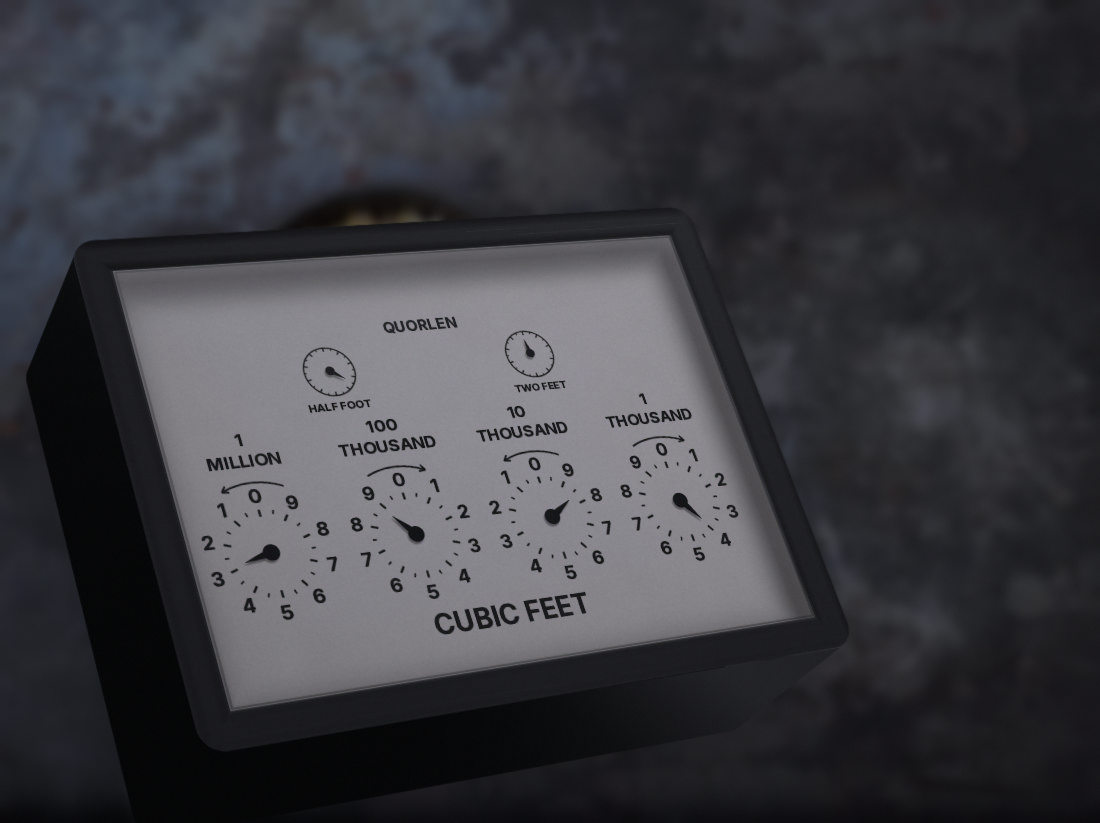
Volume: ft³ 288400
